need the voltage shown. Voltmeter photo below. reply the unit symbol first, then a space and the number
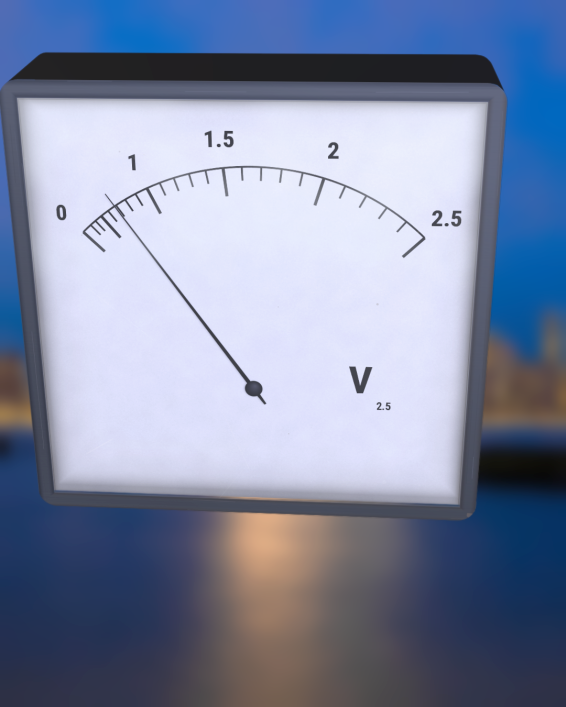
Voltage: V 0.7
